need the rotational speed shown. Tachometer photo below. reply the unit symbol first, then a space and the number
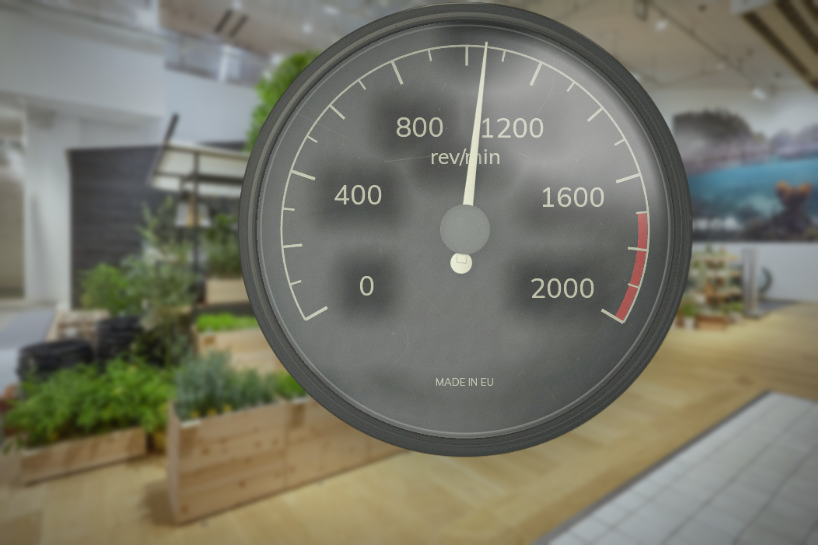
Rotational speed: rpm 1050
